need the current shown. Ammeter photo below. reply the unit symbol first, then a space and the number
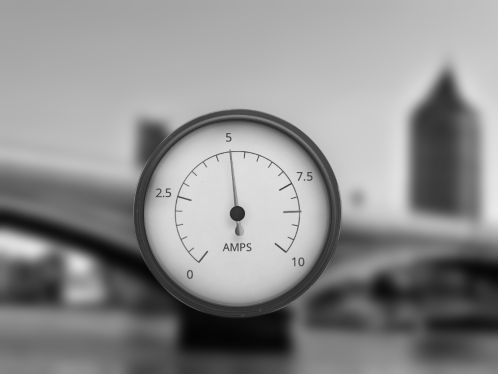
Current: A 5
